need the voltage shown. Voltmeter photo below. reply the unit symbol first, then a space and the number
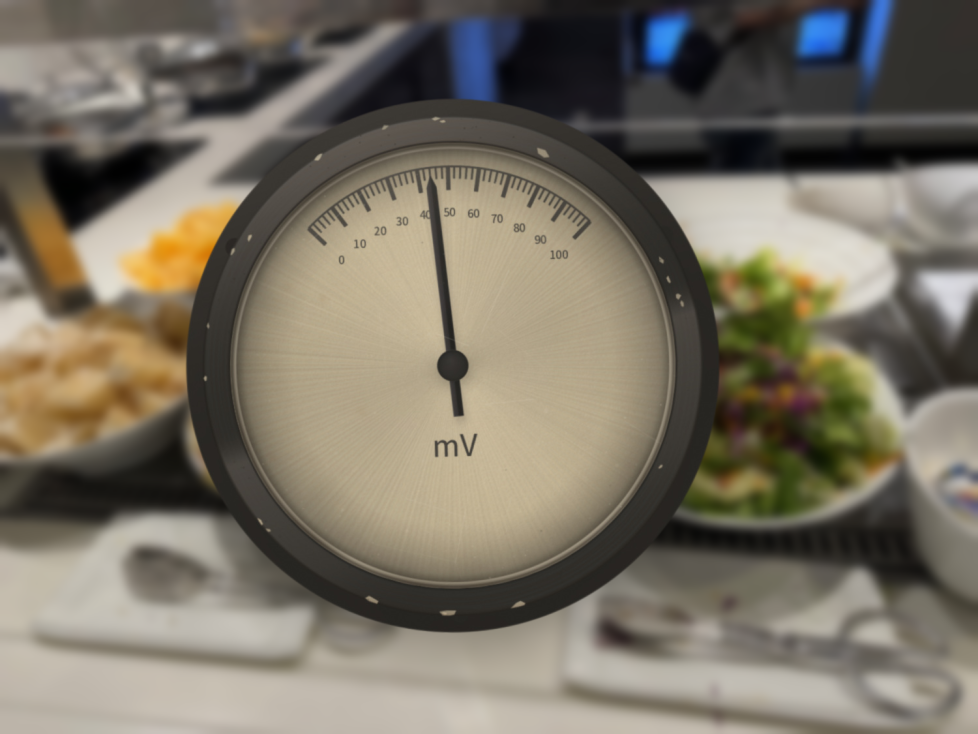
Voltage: mV 44
